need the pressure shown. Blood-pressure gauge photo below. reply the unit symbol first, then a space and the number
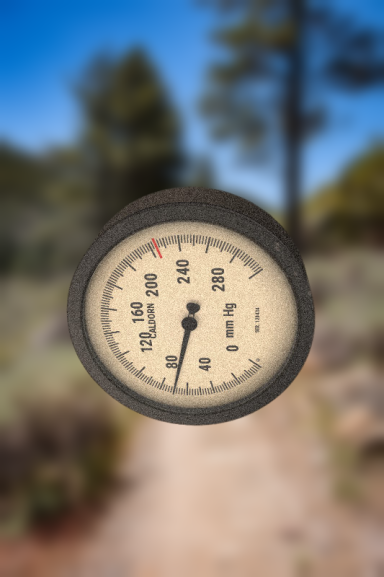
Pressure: mmHg 70
